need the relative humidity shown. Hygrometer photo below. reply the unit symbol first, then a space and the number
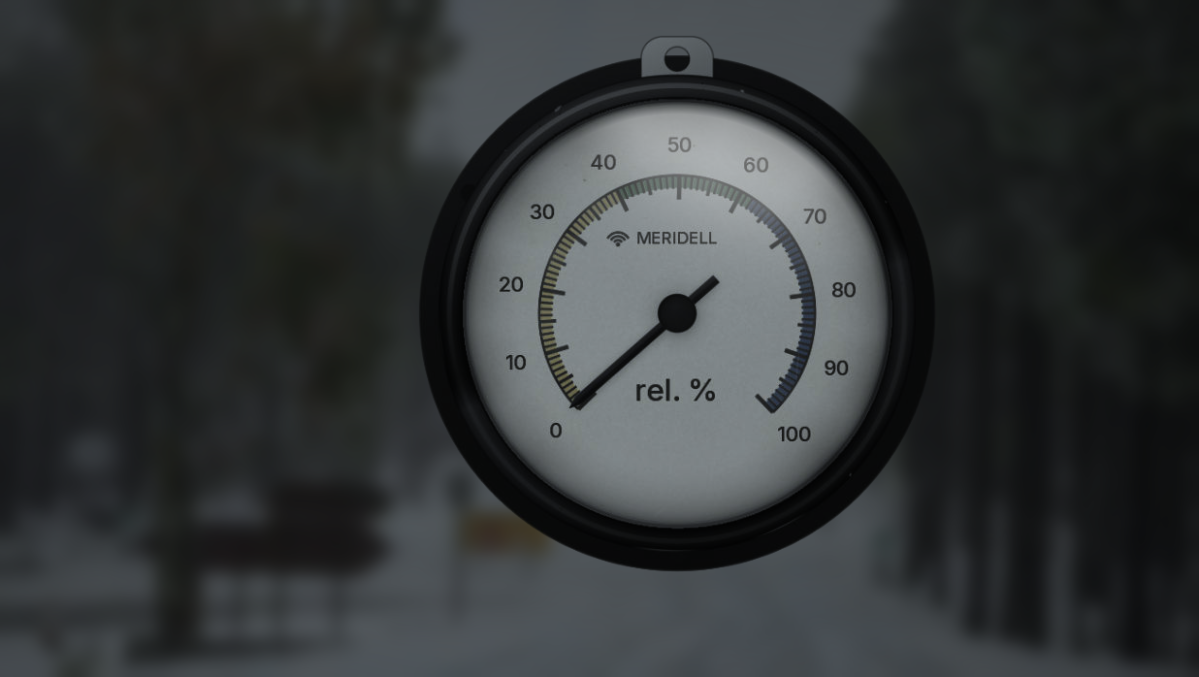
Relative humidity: % 1
